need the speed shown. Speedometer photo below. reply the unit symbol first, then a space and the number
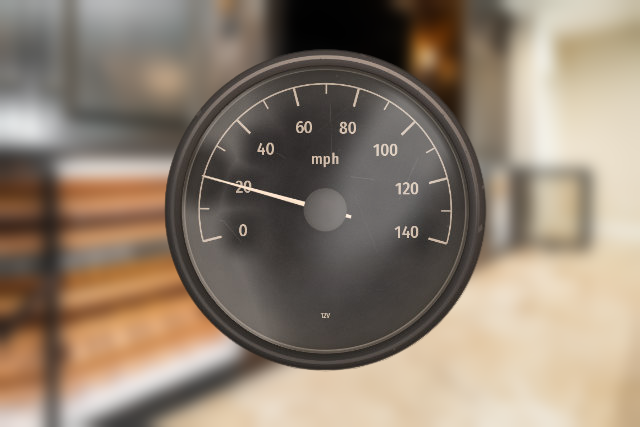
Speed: mph 20
